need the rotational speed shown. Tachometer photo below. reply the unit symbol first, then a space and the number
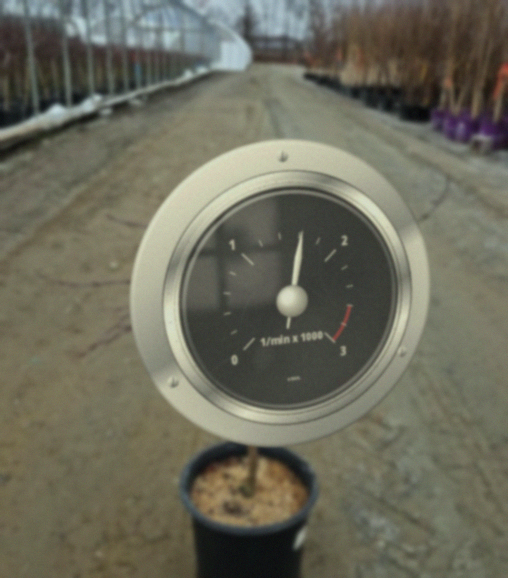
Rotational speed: rpm 1600
